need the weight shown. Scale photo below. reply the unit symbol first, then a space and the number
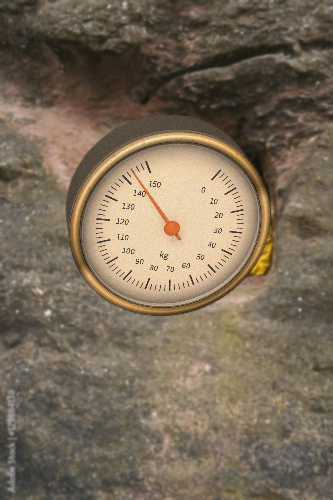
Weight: kg 144
